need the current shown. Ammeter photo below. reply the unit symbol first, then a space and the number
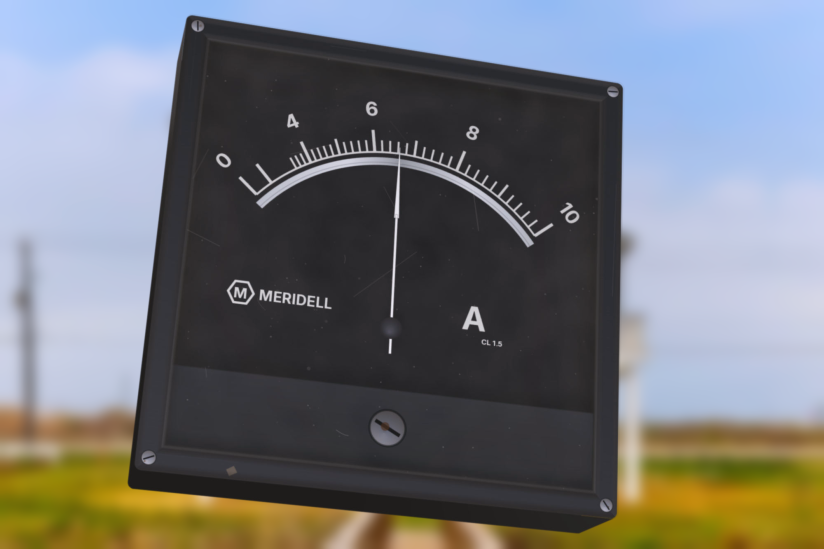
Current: A 6.6
